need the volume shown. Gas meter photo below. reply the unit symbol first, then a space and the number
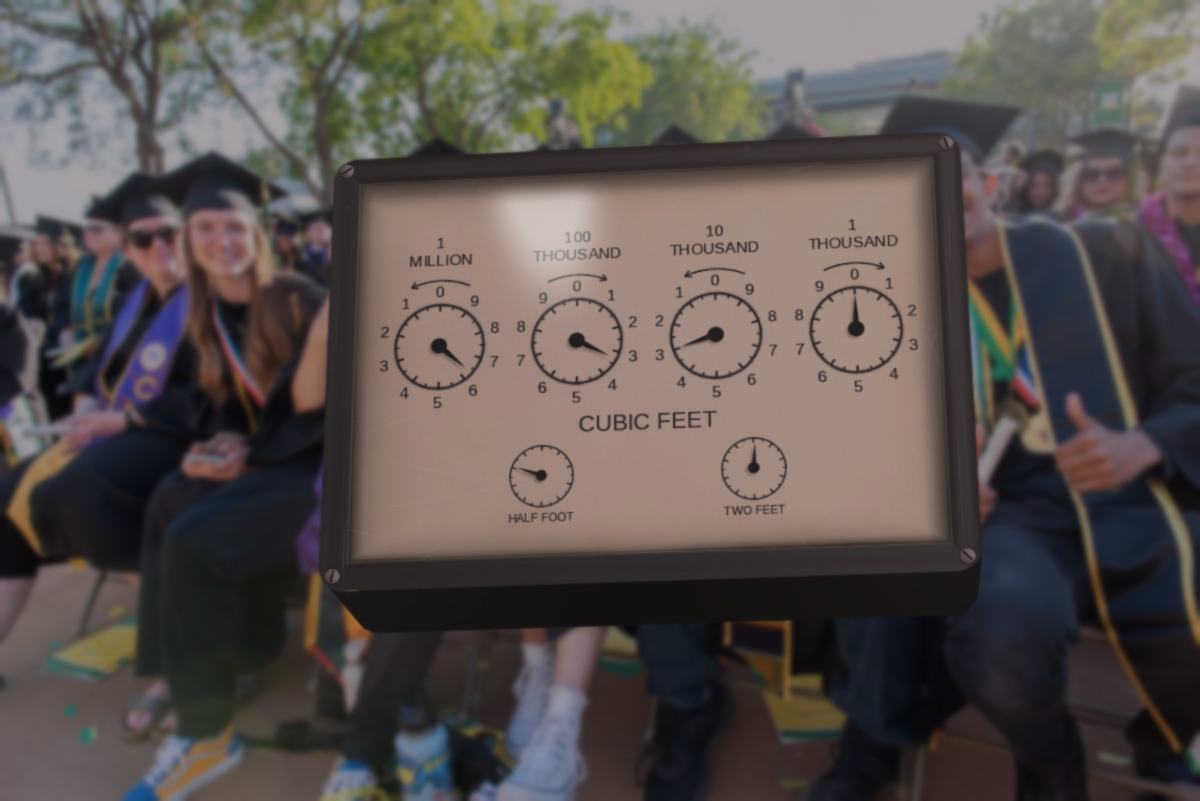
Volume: ft³ 633000
